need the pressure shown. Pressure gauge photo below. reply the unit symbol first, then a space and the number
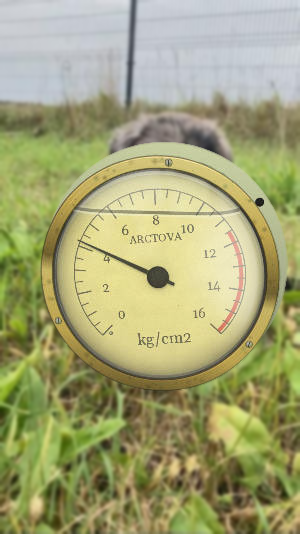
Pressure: kg/cm² 4.25
